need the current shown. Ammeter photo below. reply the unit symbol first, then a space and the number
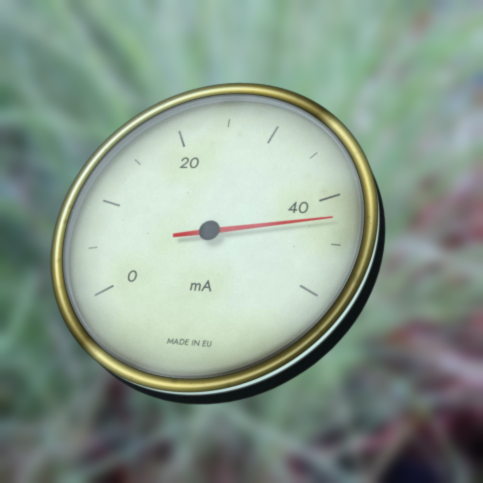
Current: mA 42.5
